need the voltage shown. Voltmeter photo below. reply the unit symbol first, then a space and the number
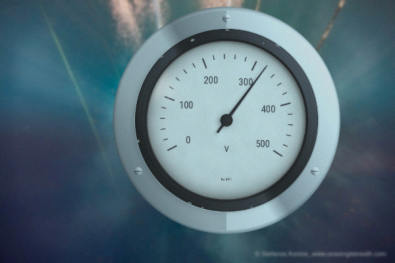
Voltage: V 320
